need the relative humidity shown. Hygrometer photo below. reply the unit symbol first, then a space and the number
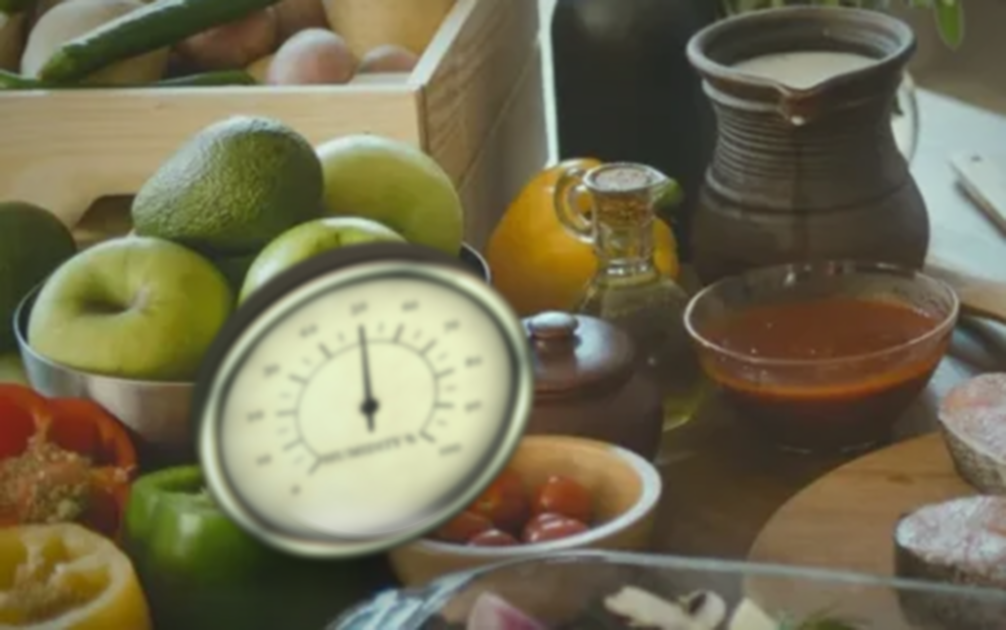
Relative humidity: % 50
